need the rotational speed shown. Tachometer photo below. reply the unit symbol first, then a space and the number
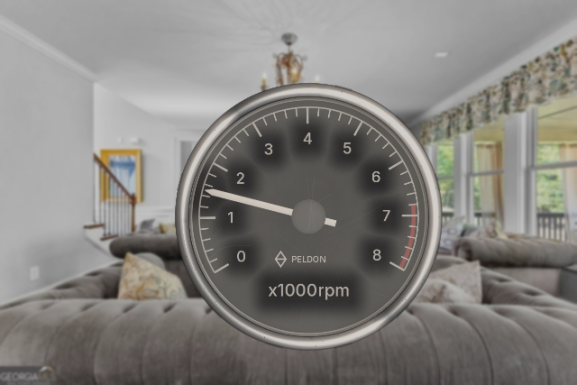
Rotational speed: rpm 1500
